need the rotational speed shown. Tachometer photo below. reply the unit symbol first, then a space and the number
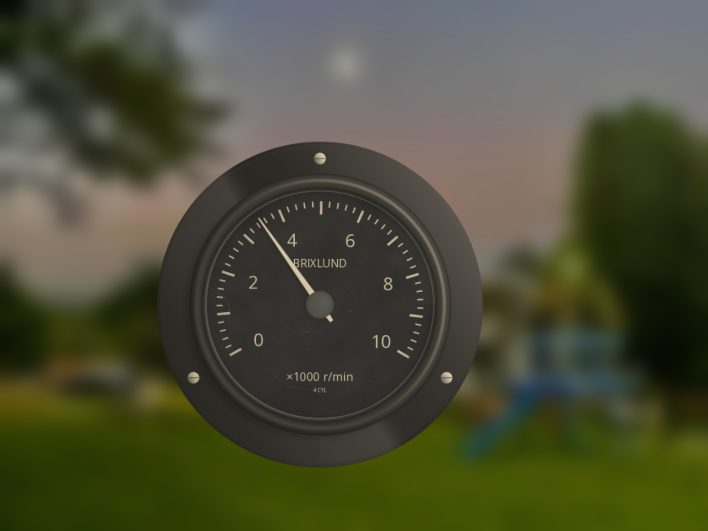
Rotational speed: rpm 3500
